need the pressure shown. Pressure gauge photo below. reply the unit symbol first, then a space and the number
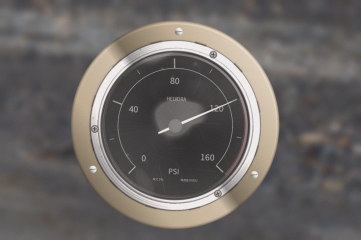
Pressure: psi 120
